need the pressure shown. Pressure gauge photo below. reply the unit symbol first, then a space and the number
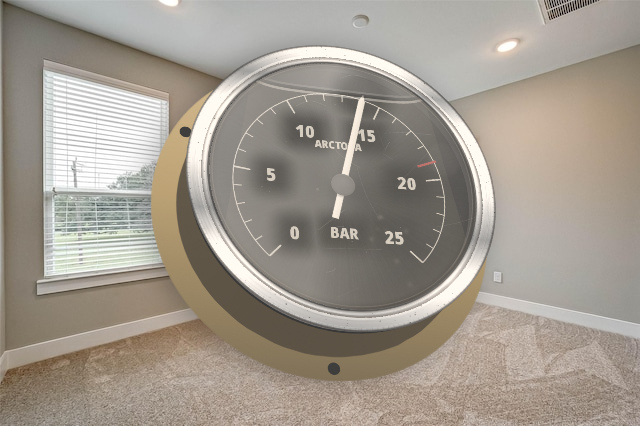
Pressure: bar 14
